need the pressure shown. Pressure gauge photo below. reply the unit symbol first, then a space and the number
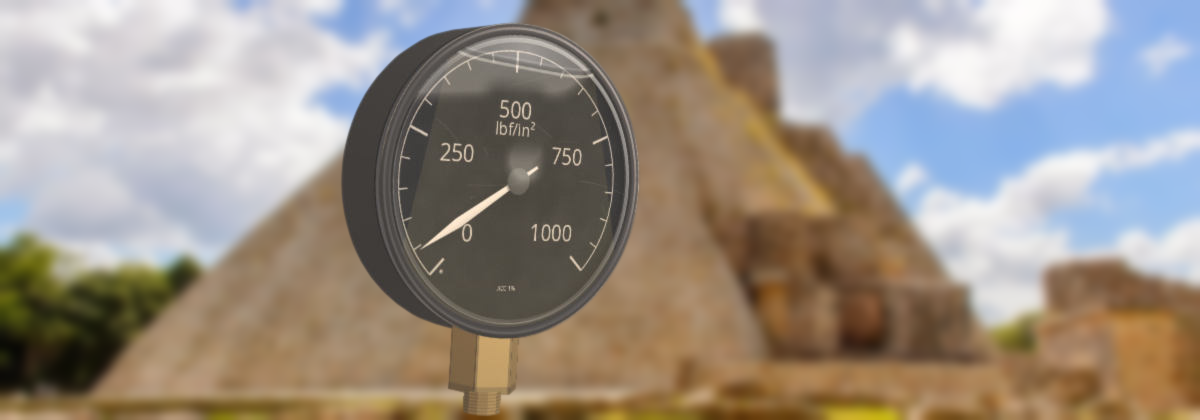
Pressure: psi 50
